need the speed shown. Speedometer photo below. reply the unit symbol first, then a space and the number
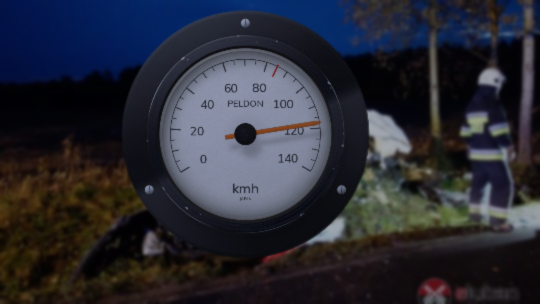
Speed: km/h 117.5
